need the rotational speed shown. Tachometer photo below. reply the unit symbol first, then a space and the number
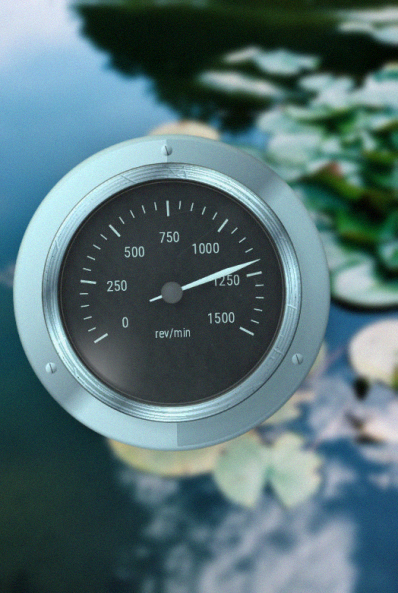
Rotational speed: rpm 1200
